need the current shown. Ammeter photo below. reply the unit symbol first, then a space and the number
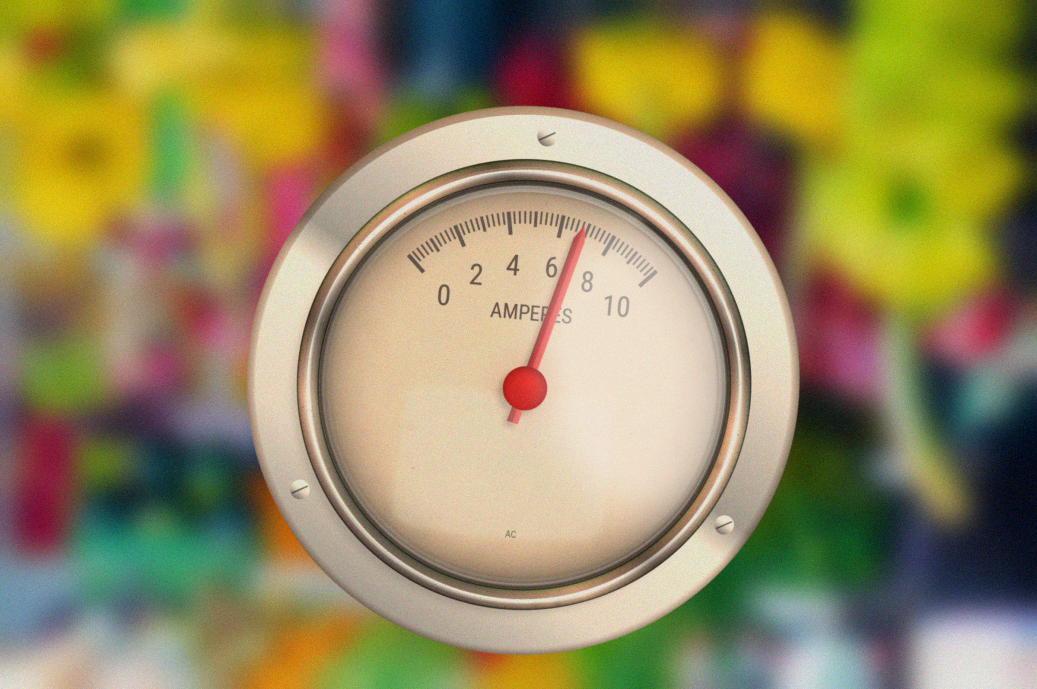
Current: A 6.8
